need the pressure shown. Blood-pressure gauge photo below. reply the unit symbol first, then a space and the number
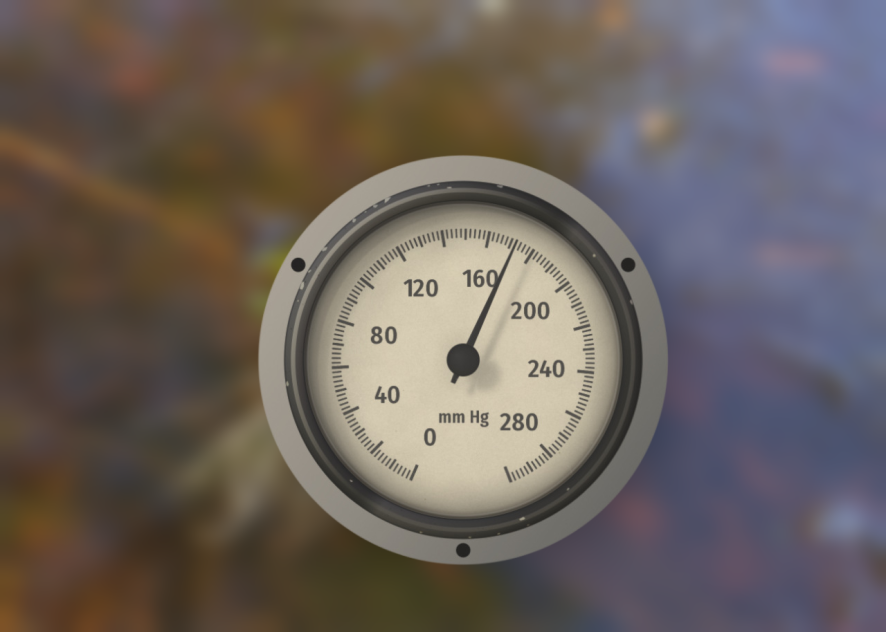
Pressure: mmHg 172
